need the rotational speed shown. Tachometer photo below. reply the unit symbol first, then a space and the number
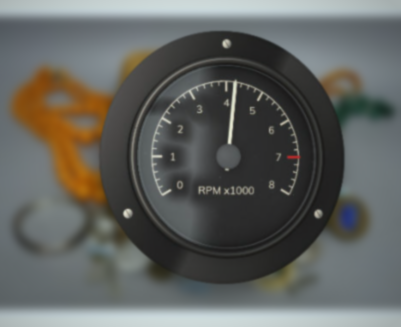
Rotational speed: rpm 4200
